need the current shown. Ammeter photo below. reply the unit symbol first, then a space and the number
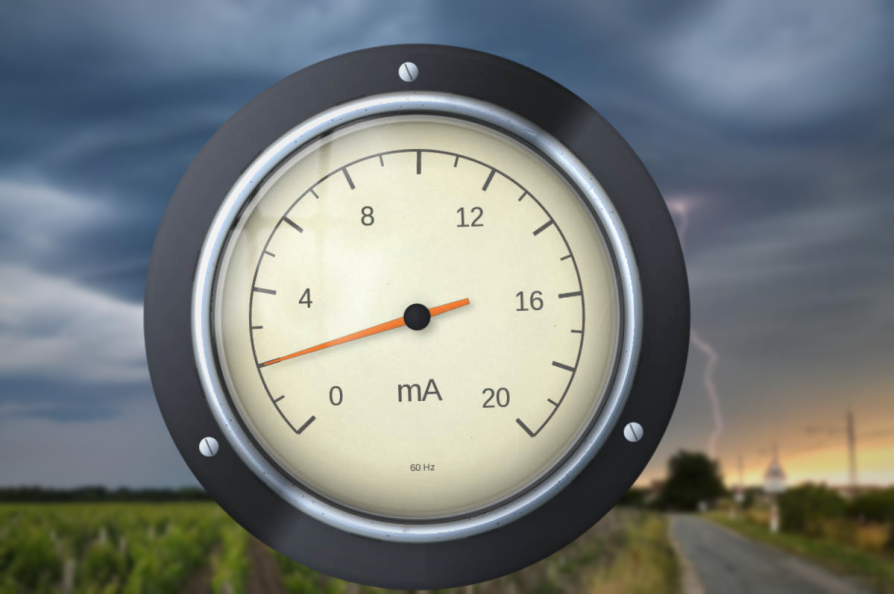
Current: mA 2
